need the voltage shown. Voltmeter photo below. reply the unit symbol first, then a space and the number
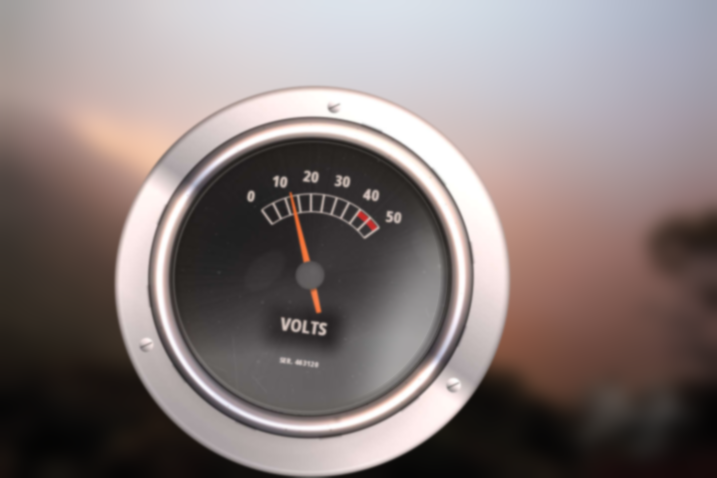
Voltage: V 12.5
